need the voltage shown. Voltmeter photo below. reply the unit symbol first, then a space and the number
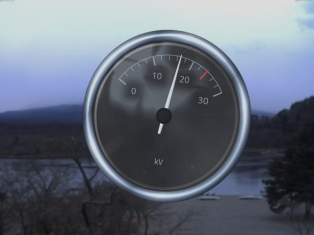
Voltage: kV 17
